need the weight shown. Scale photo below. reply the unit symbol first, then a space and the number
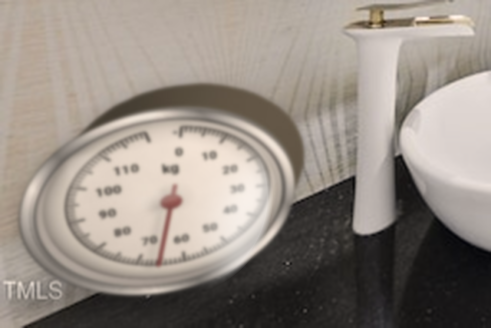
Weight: kg 65
